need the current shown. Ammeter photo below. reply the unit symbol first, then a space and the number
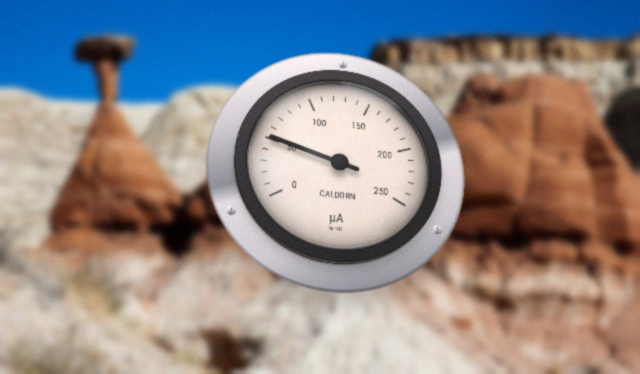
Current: µA 50
